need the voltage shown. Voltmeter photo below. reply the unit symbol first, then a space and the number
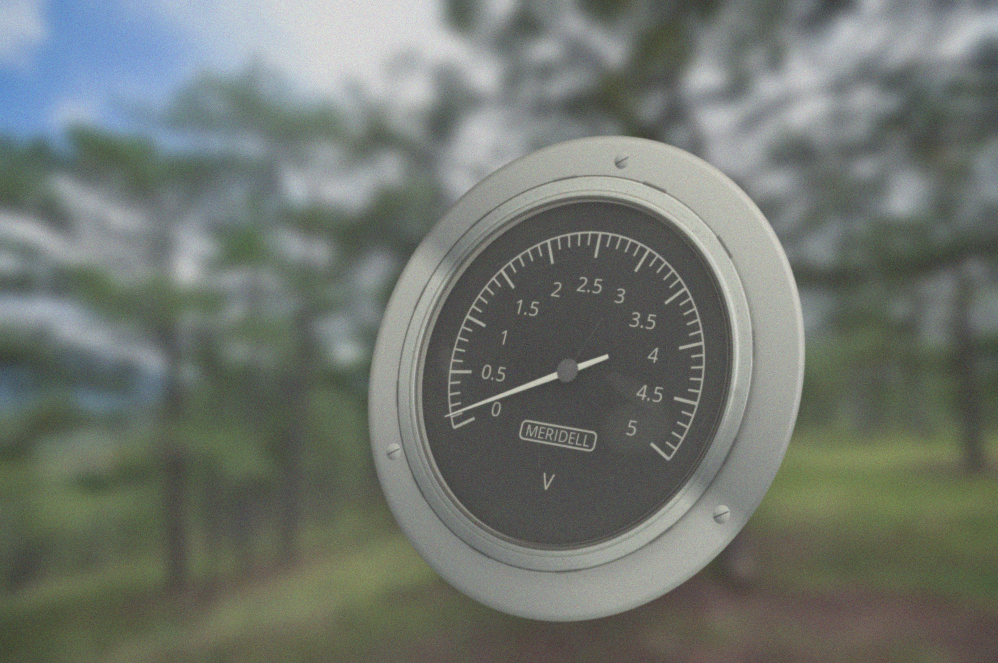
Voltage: V 0.1
